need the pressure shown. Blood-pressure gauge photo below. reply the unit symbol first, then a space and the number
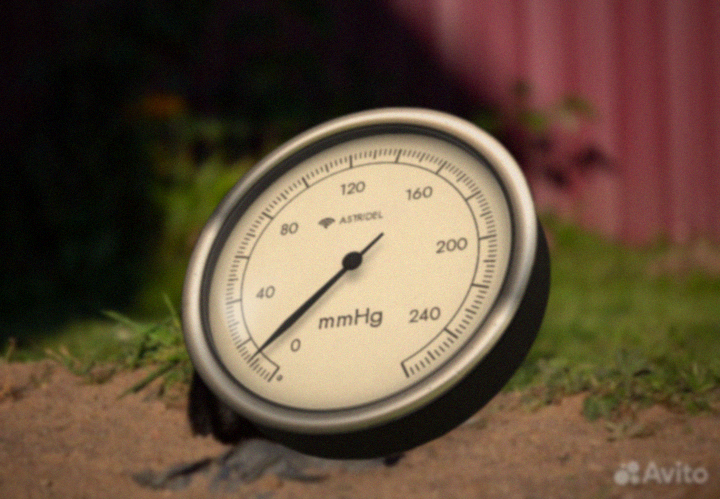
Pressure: mmHg 10
